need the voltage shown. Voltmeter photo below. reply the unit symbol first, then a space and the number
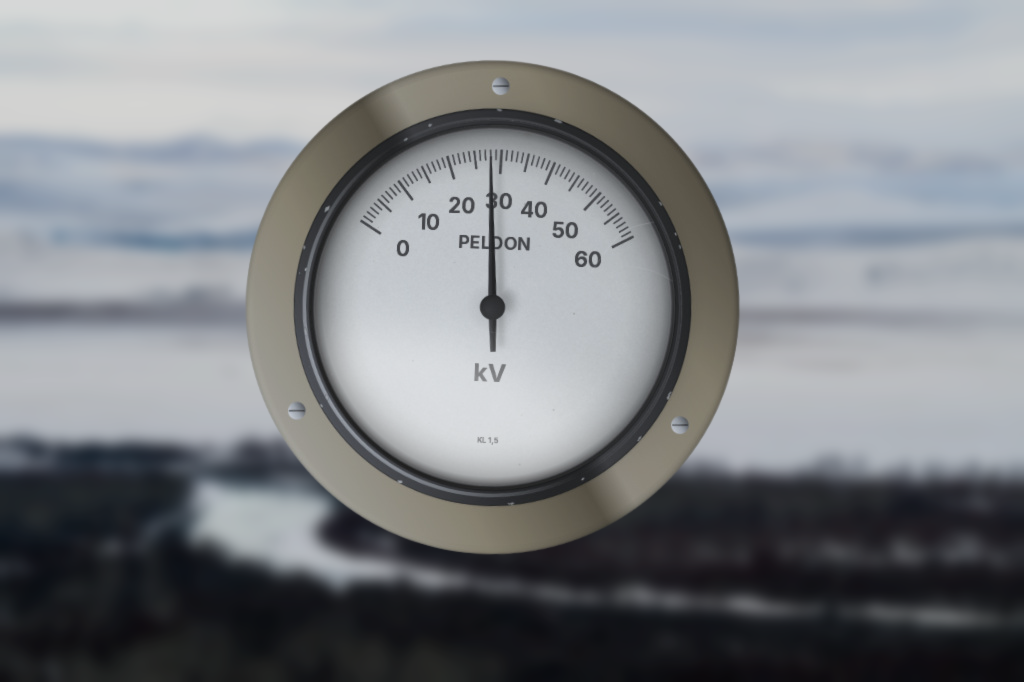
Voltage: kV 28
